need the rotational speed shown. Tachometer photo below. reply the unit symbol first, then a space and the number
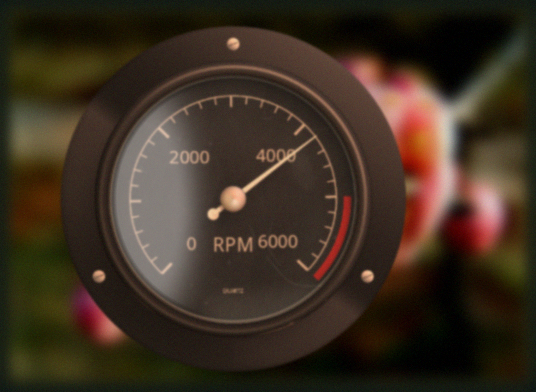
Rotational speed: rpm 4200
